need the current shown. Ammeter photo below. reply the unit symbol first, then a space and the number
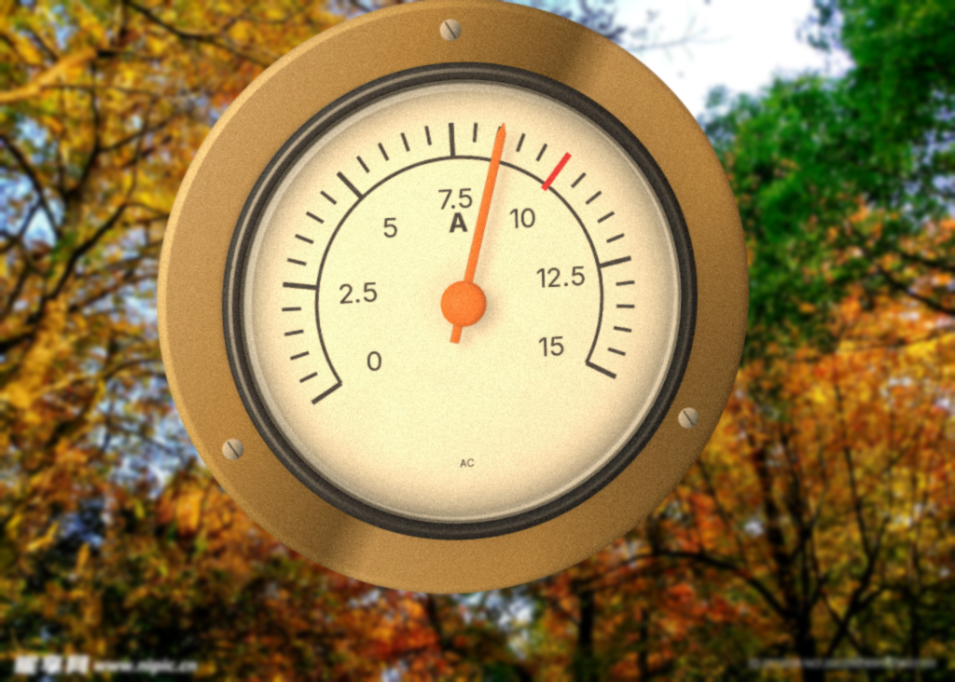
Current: A 8.5
